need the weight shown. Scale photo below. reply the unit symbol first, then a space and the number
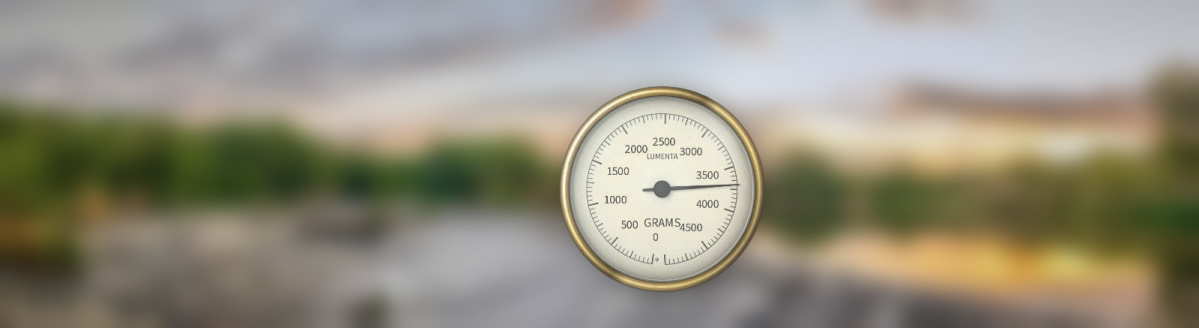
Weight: g 3700
